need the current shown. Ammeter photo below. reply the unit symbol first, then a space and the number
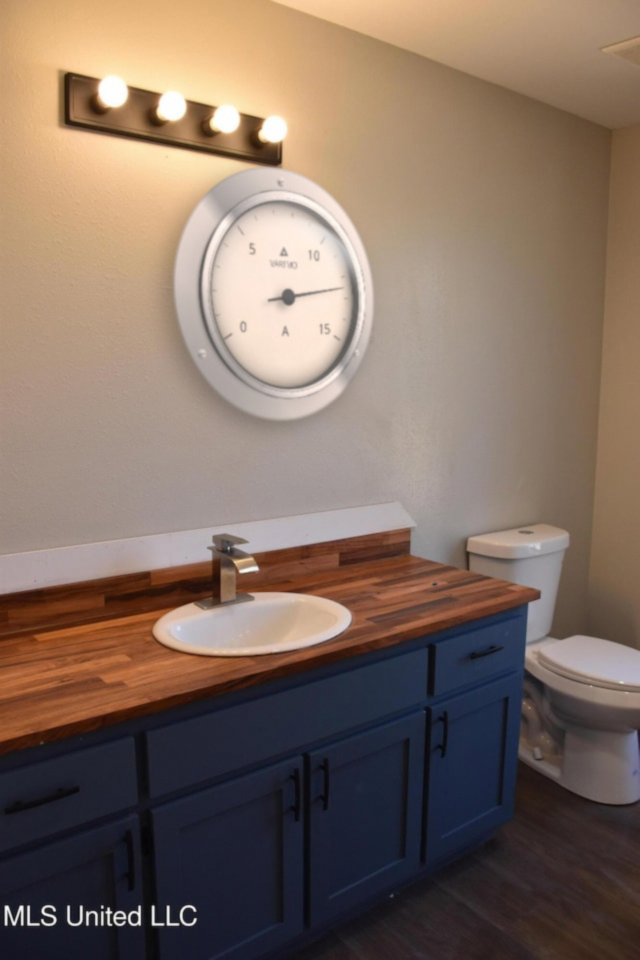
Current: A 12.5
